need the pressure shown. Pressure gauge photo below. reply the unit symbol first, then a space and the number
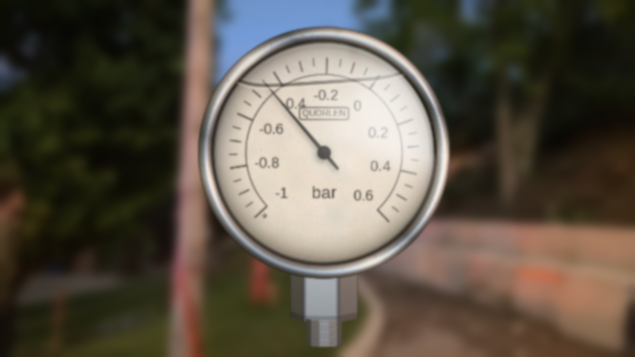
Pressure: bar -0.45
